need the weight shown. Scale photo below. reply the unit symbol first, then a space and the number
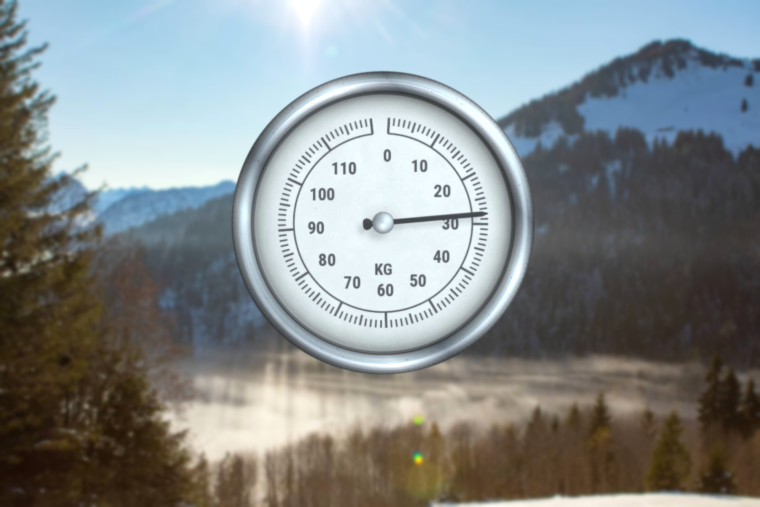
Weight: kg 28
